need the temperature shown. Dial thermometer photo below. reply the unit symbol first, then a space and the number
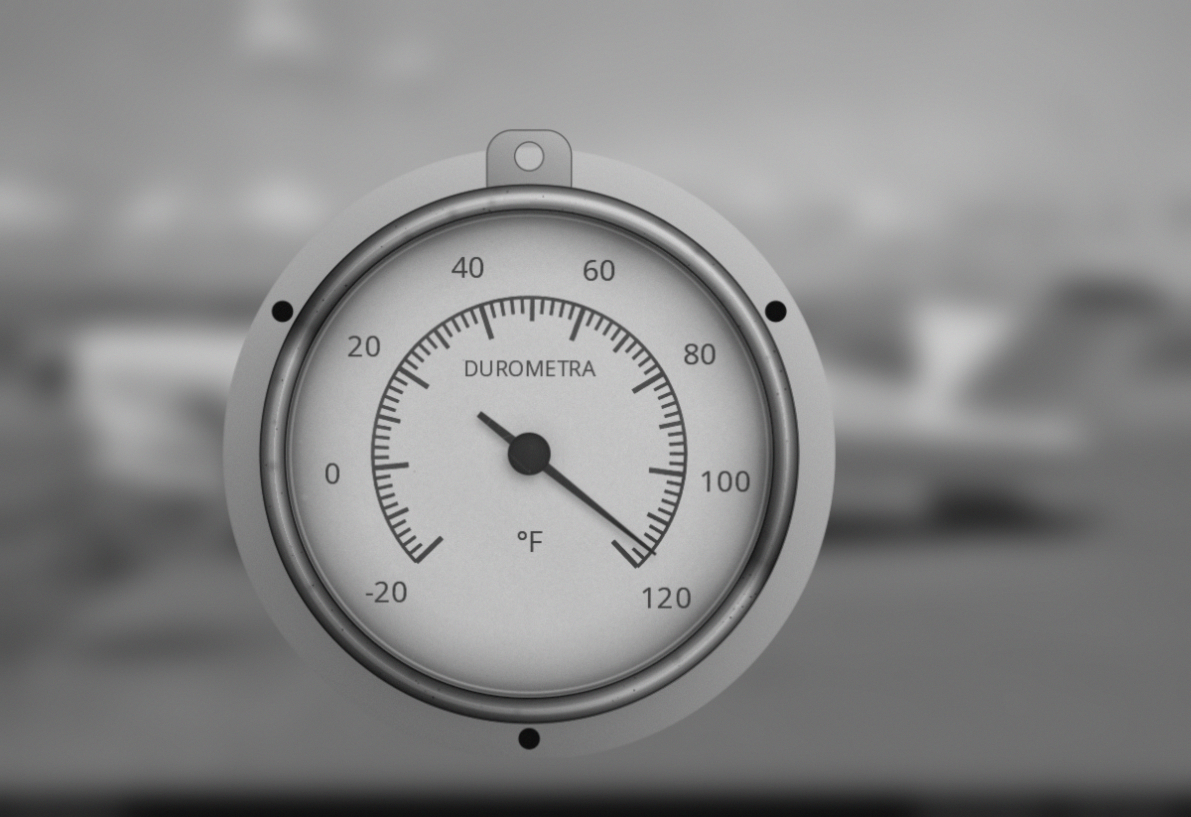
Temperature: °F 116
